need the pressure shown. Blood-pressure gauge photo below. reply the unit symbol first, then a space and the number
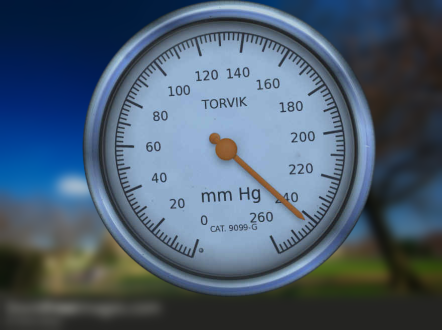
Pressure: mmHg 242
